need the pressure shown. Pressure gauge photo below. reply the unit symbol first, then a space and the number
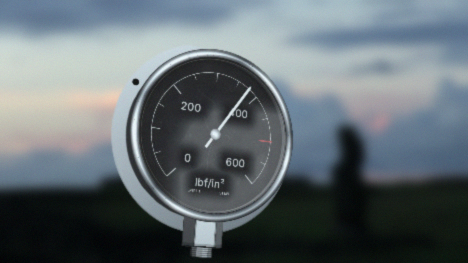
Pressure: psi 375
